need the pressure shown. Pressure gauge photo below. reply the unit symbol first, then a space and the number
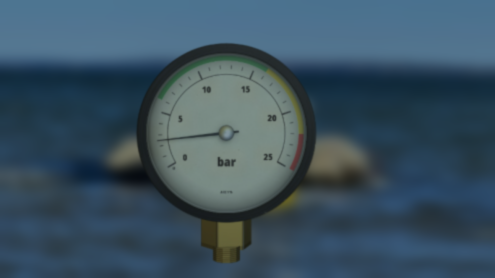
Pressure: bar 2.5
